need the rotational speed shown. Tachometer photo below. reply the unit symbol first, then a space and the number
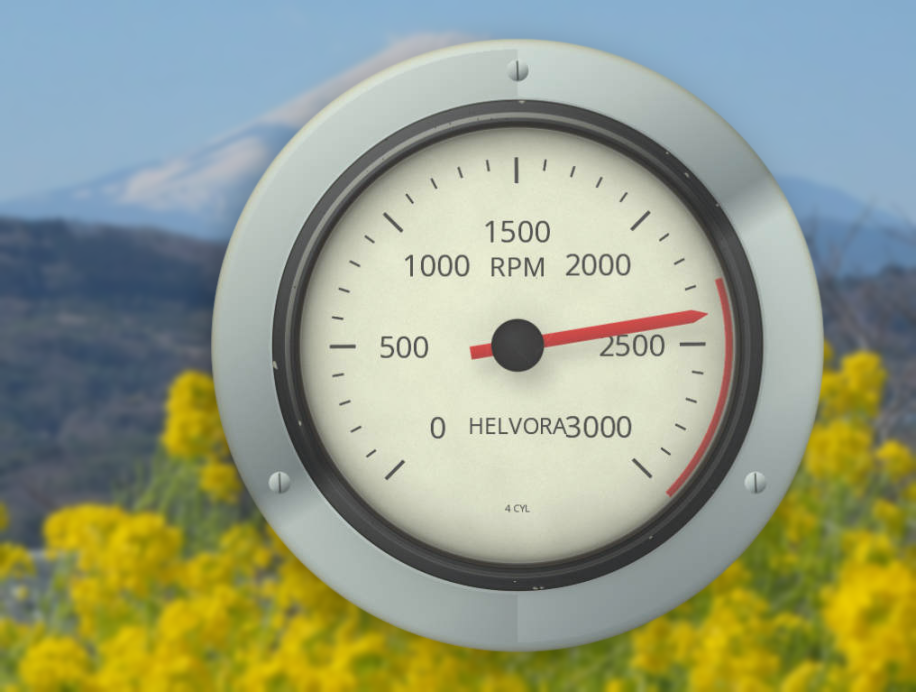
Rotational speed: rpm 2400
